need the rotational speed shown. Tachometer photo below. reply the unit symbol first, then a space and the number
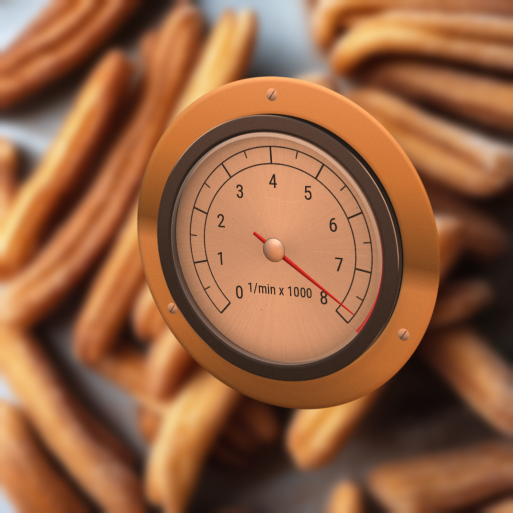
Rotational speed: rpm 7750
